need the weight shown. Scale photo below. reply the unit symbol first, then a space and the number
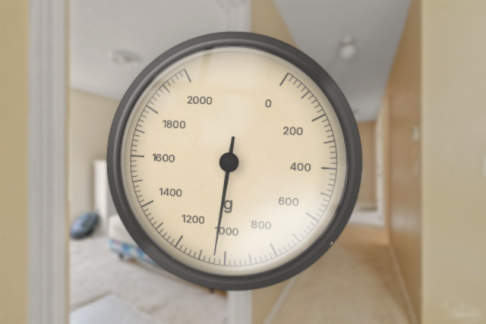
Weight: g 1040
